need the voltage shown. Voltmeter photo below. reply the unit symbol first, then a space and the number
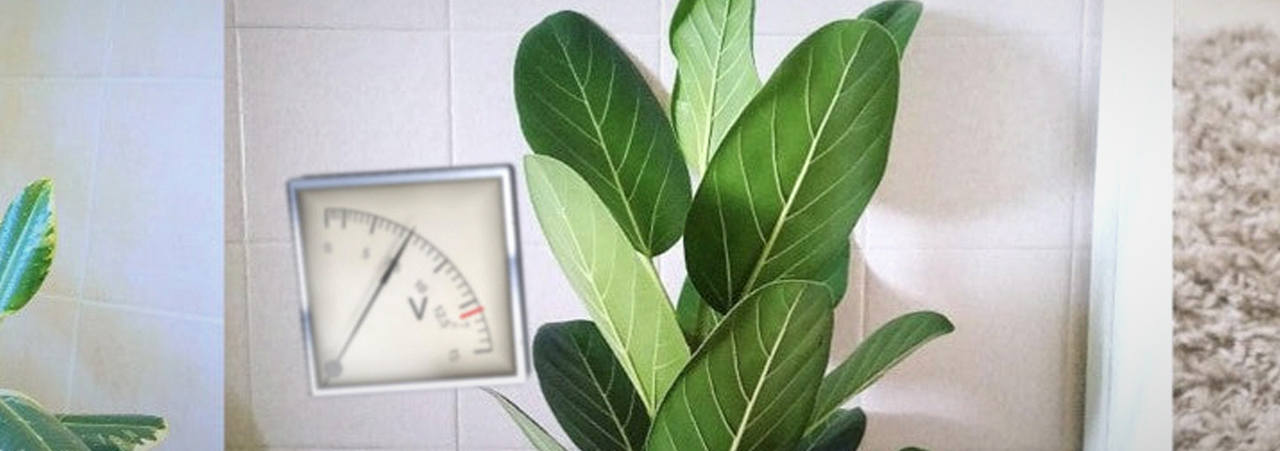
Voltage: V 7.5
